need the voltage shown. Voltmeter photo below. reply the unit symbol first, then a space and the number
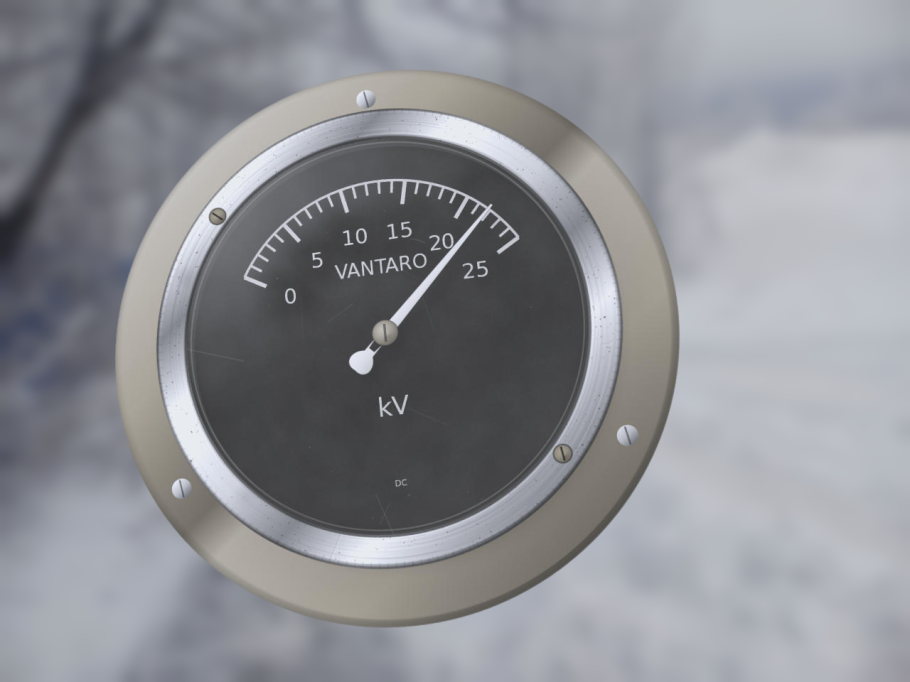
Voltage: kV 22
